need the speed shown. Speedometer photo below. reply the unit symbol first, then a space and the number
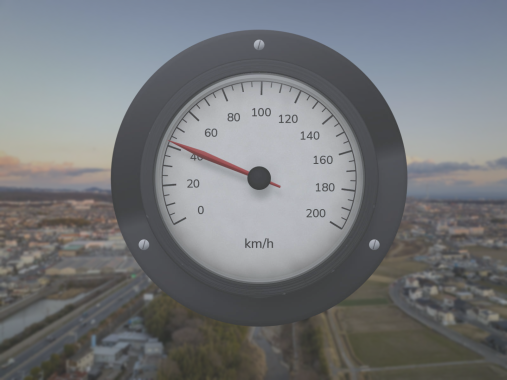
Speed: km/h 42.5
